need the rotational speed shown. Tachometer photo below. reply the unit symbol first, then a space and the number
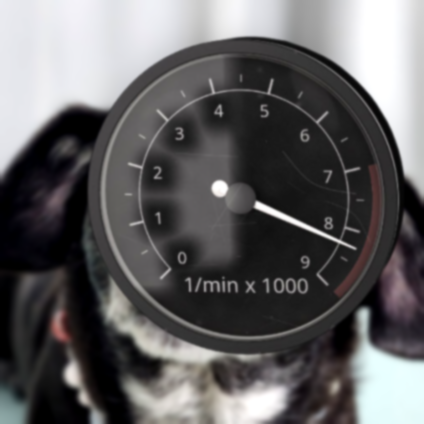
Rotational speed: rpm 8250
